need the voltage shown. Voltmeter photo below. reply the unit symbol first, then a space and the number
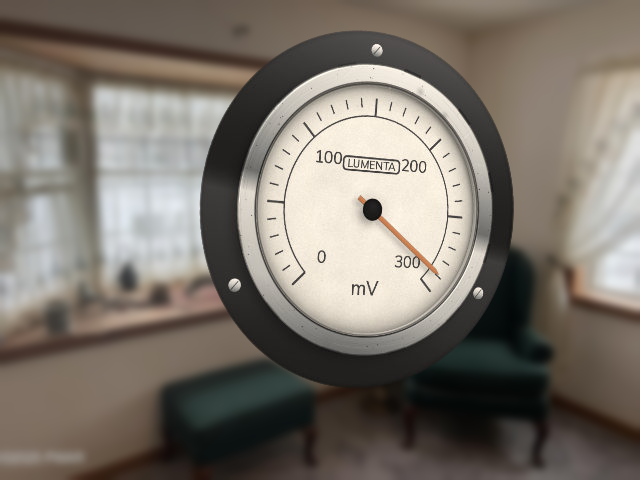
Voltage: mV 290
